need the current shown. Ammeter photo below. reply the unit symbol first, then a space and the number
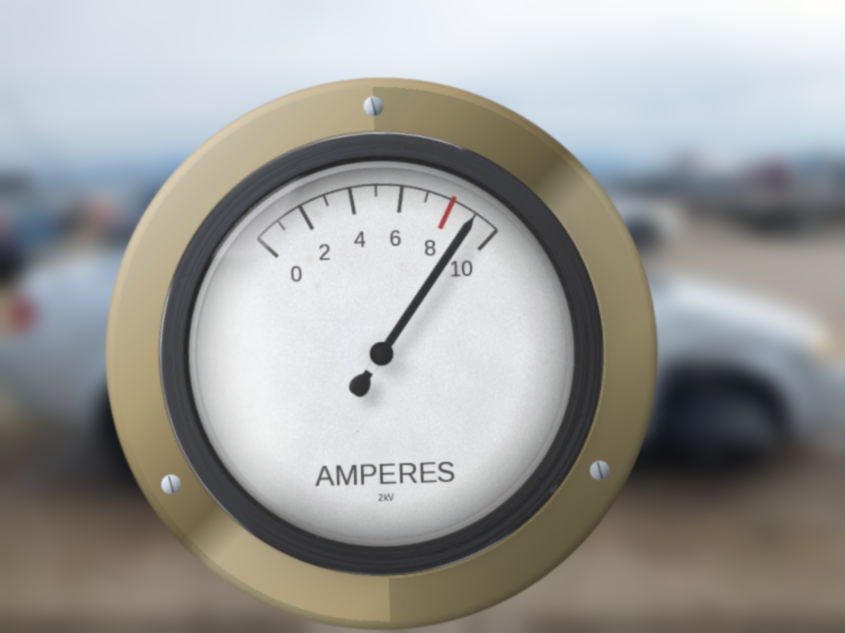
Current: A 9
